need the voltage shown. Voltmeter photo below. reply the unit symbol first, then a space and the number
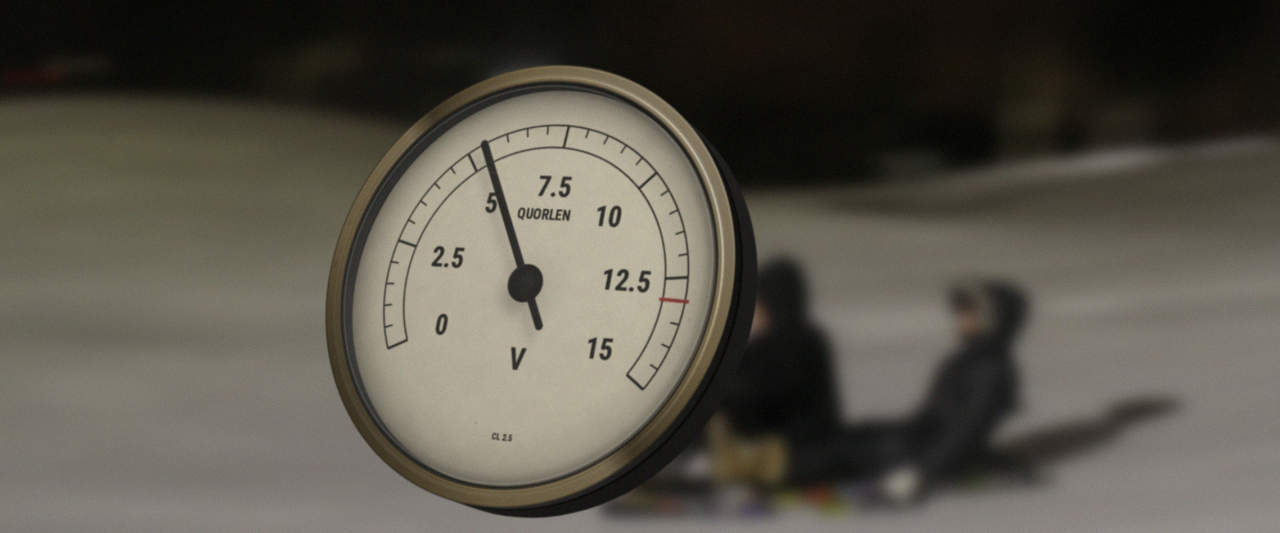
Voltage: V 5.5
